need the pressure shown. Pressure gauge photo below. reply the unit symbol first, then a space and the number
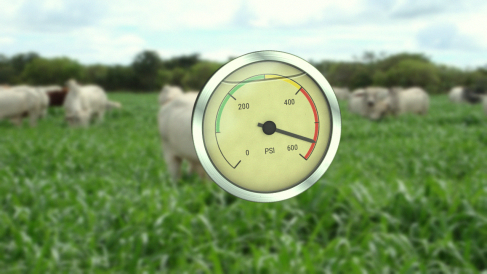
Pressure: psi 550
